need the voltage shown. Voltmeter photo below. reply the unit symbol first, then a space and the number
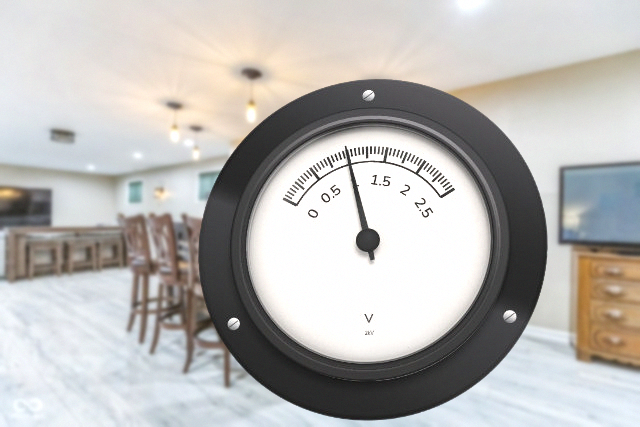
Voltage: V 1
